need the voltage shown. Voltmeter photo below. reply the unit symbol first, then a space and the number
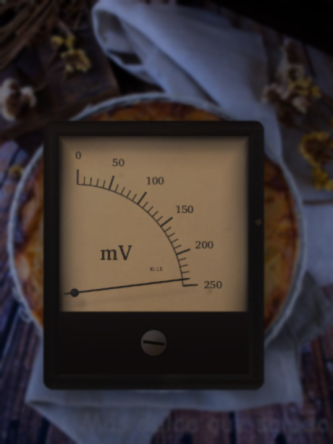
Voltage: mV 240
